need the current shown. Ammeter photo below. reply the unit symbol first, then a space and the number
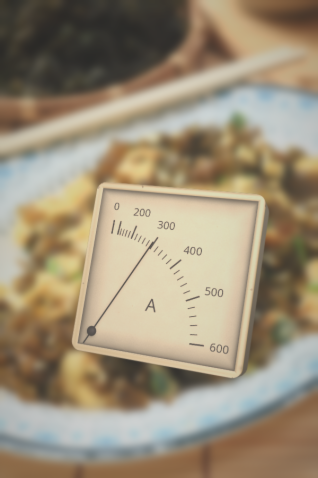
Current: A 300
